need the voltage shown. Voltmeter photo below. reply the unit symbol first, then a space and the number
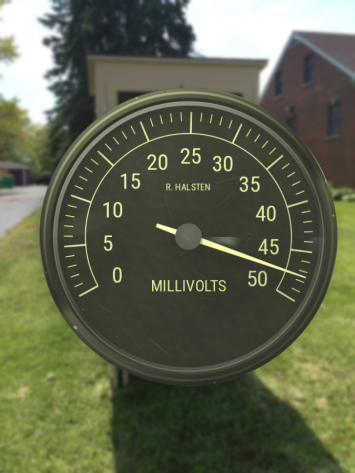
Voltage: mV 47.5
